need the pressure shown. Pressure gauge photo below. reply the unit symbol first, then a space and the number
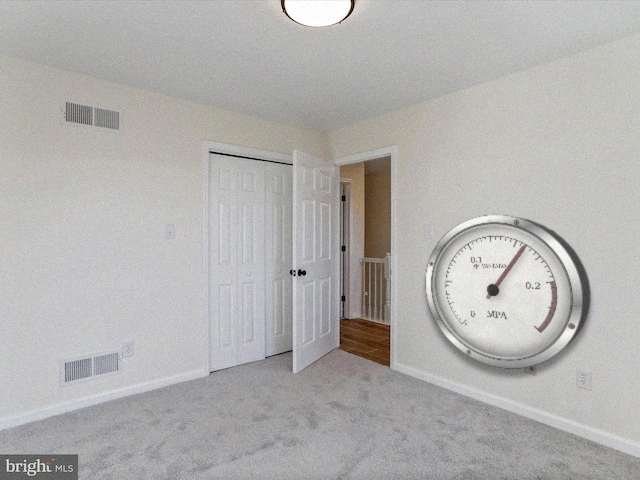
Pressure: MPa 0.16
